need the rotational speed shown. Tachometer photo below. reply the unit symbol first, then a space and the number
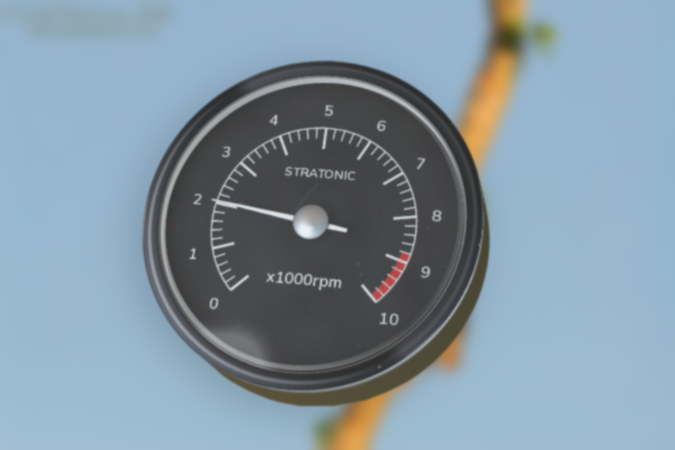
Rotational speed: rpm 2000
